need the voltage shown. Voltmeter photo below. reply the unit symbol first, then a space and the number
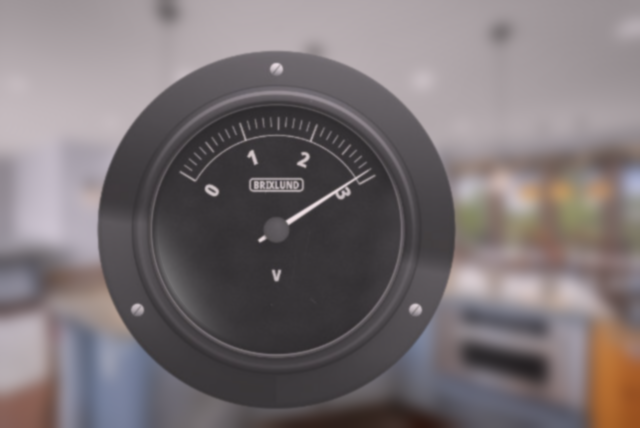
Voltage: V 2.9
